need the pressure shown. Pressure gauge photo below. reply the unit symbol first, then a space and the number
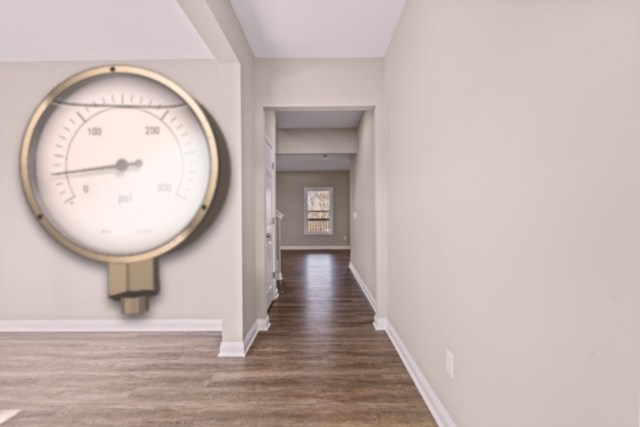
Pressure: psi 30
